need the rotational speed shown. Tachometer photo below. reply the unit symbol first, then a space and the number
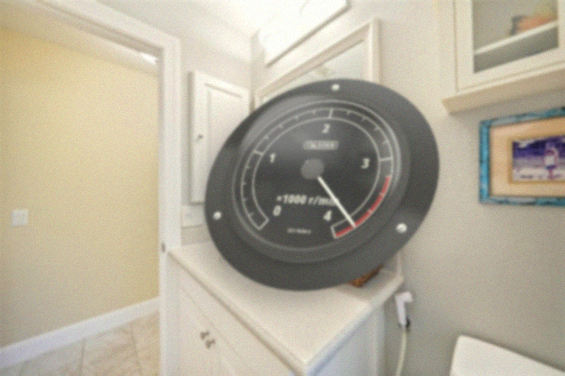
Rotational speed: rpm 3800
